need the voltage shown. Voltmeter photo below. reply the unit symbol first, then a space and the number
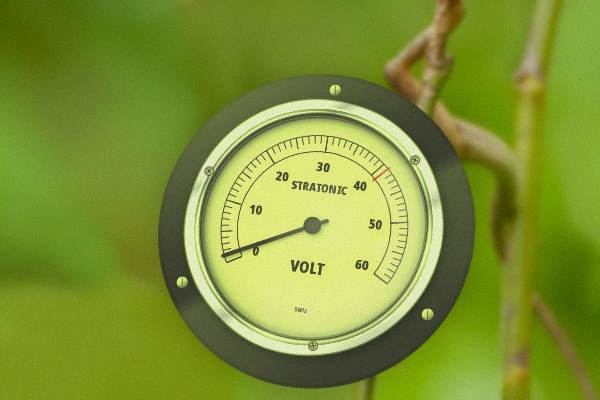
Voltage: V 1
